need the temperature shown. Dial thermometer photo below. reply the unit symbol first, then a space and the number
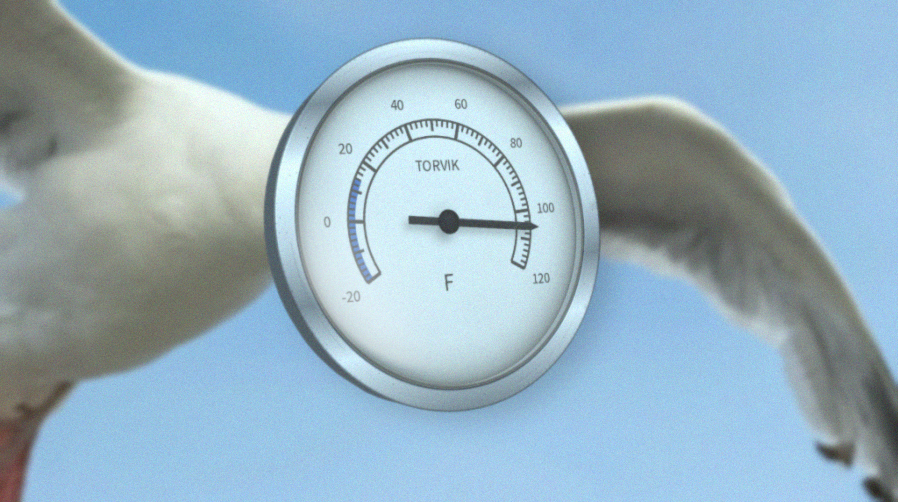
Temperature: °F 106
